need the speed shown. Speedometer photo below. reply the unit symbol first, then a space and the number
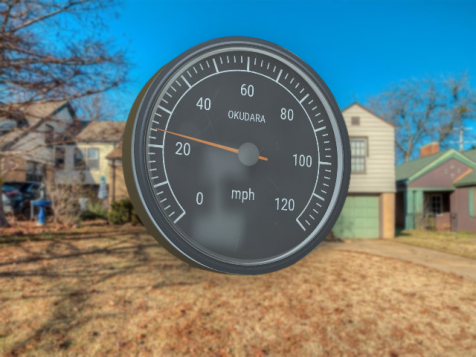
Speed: mph 24
